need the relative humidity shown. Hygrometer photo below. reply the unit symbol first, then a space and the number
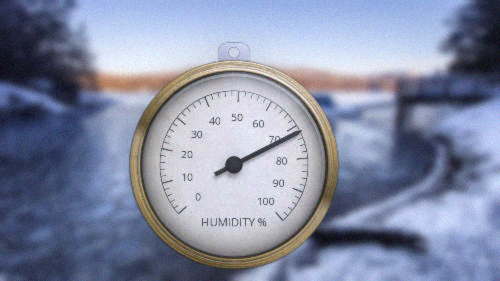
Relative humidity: % 72
